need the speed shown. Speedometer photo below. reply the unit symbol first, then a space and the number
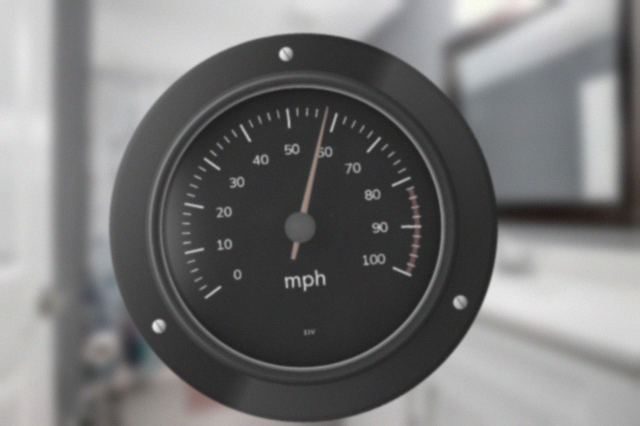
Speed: mph 58
